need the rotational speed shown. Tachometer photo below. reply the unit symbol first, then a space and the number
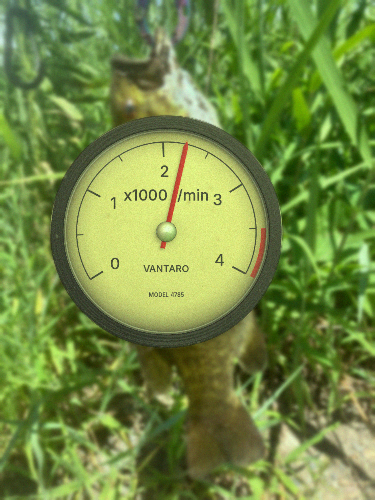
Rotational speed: rpm 2250
